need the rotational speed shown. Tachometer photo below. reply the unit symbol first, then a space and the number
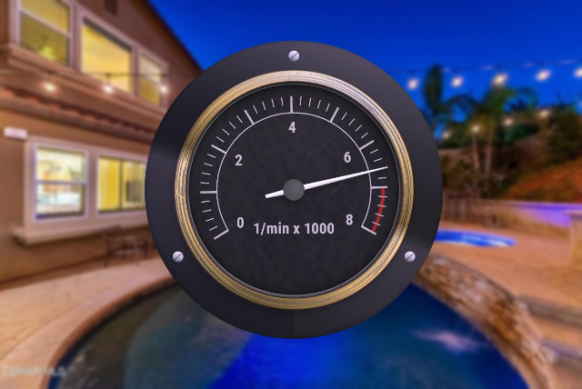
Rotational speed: rpm 6600
